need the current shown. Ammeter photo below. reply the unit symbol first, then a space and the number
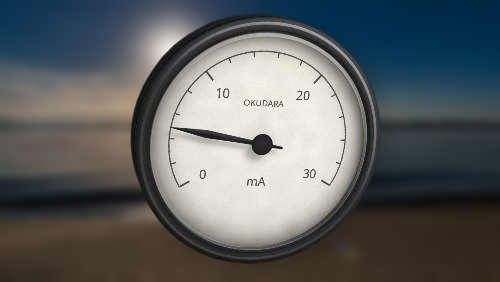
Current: mA 5
